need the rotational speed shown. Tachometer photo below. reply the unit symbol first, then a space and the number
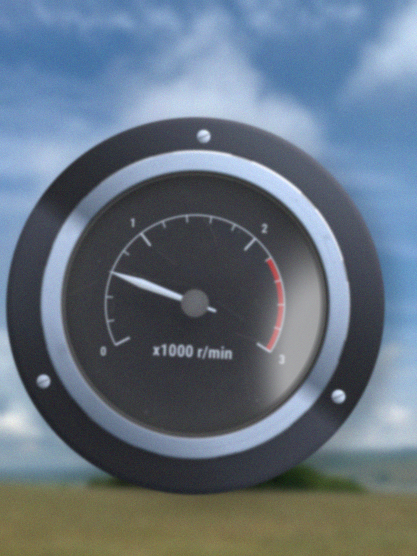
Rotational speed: rpm 600
